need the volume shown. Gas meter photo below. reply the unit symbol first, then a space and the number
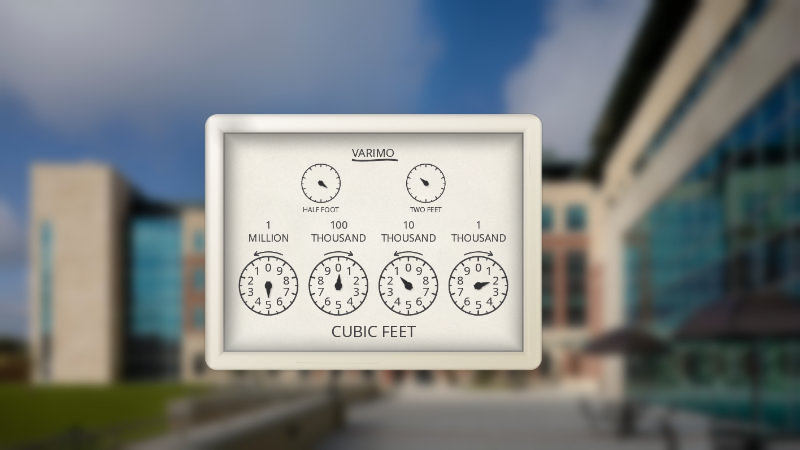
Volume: ft³ 501200
